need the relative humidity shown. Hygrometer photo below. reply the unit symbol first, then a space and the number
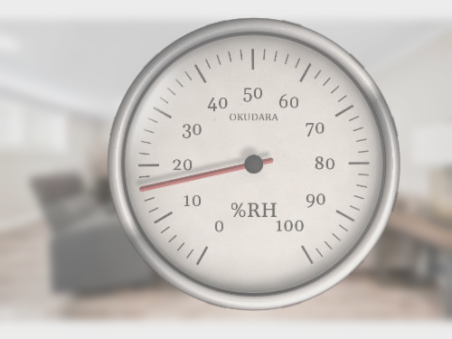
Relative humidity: % 16
